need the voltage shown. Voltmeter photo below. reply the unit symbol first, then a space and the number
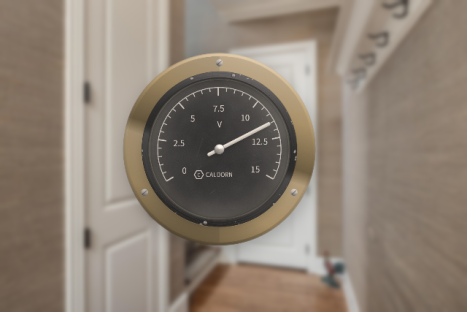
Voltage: V 11.5
